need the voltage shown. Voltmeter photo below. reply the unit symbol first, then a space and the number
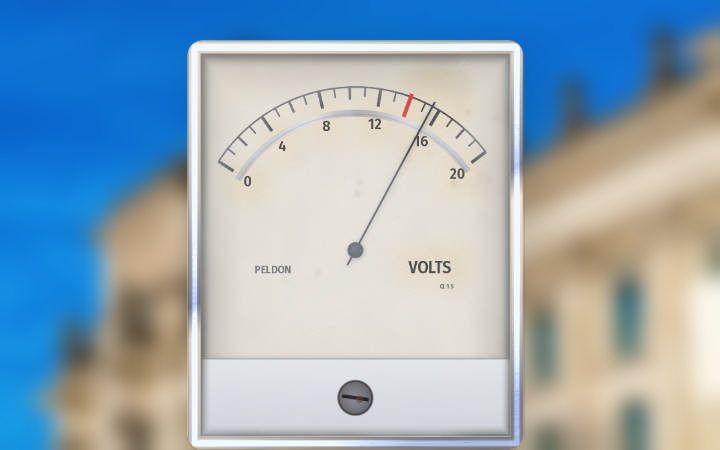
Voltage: V 15.5
